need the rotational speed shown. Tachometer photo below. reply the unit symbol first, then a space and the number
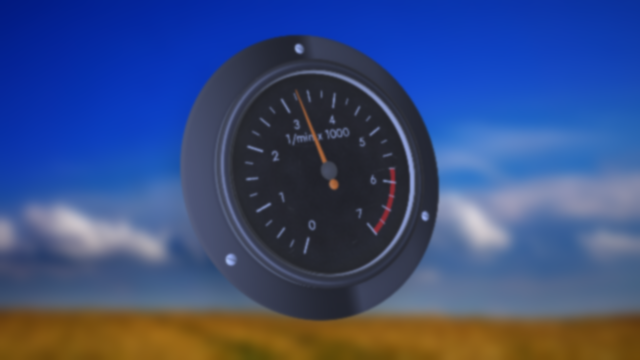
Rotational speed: rpm 3250
